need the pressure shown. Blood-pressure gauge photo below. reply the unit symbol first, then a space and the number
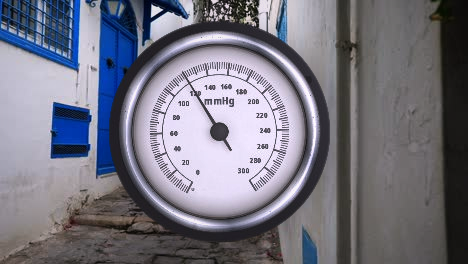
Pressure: mmHg 120
